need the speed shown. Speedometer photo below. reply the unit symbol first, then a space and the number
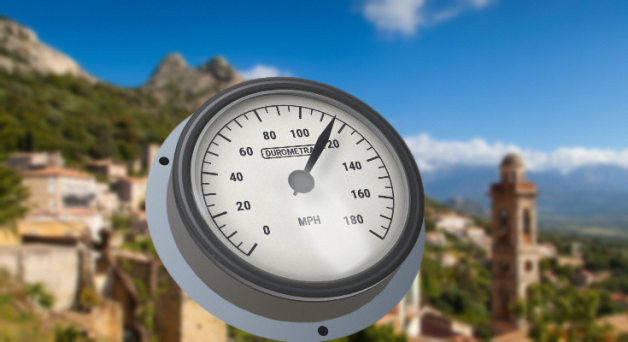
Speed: mph 115
